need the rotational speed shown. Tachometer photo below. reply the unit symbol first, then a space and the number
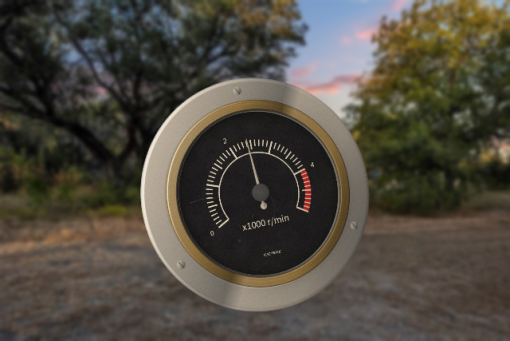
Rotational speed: rpm 2400
